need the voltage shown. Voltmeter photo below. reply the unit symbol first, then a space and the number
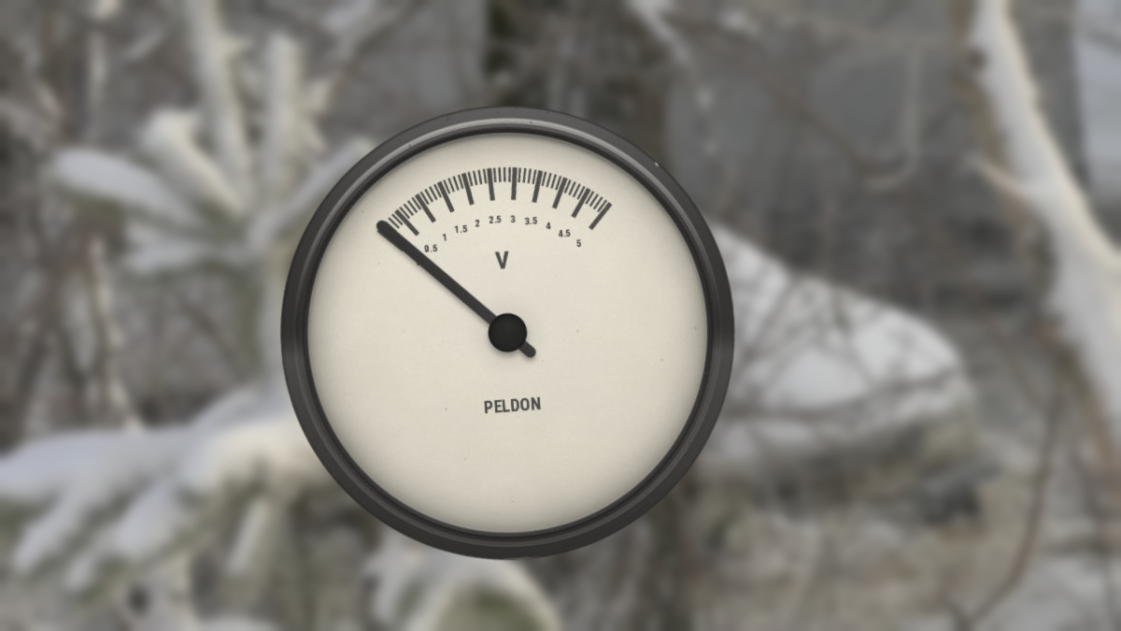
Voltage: V 0.1
